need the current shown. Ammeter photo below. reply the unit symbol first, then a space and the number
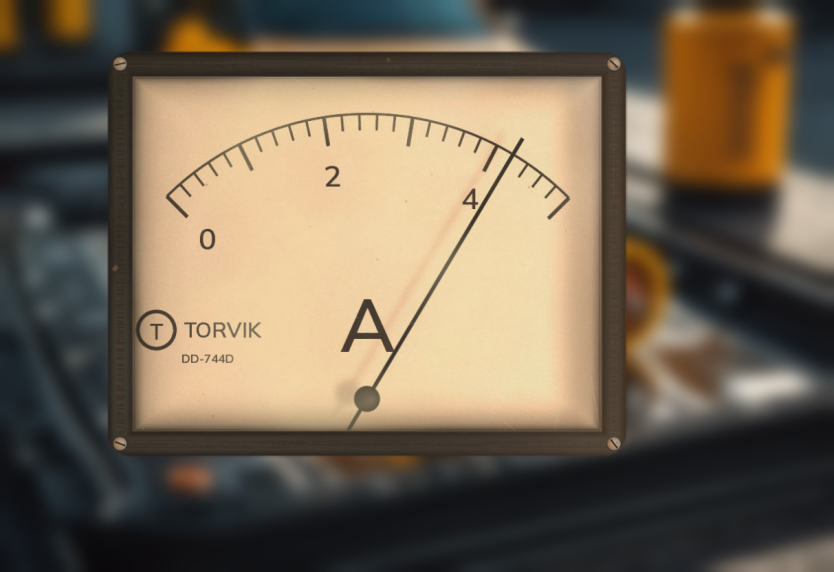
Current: A 4.2
